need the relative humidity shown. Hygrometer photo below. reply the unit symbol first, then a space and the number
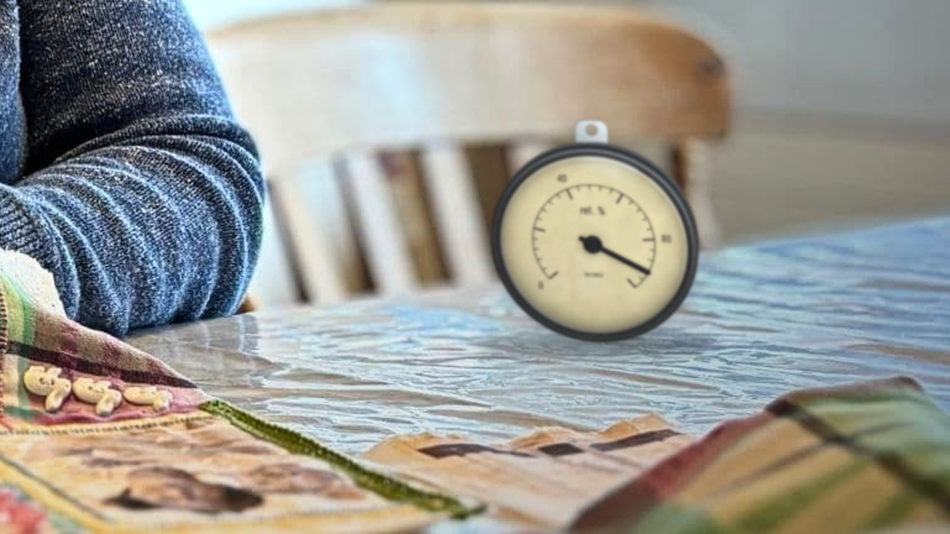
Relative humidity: % 92
